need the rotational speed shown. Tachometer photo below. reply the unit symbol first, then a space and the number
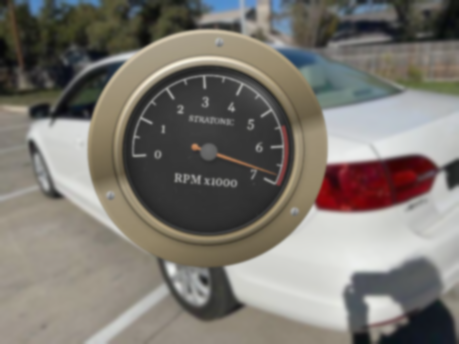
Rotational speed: rpm 6750
